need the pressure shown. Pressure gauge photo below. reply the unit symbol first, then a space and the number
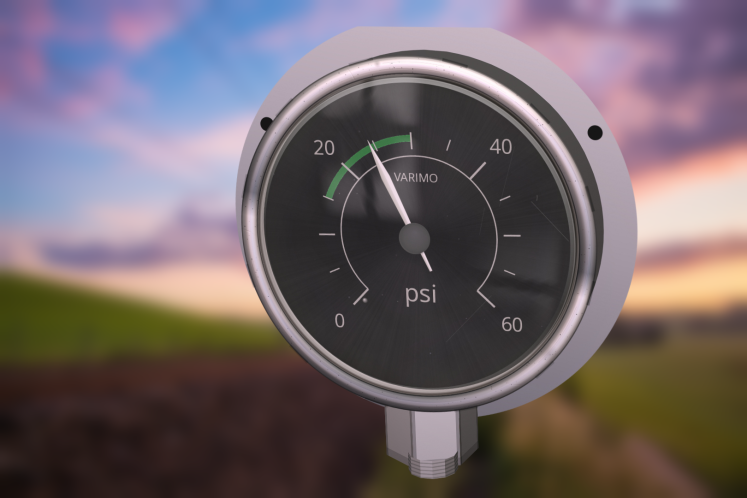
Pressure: psi 25
